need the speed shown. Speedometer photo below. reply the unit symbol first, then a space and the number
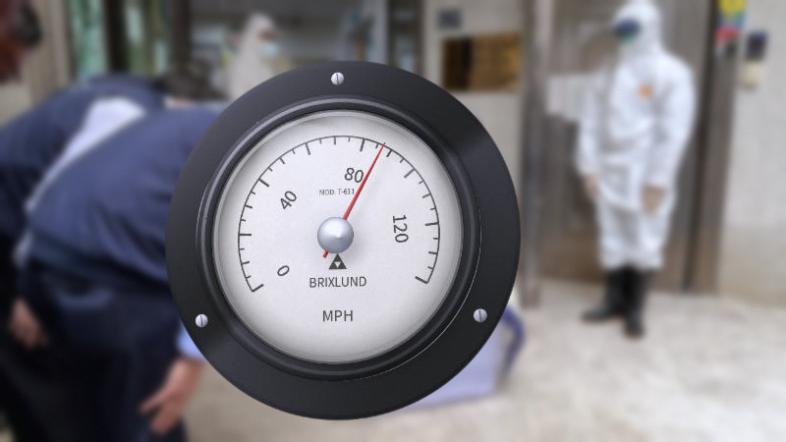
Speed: mph 87.5
